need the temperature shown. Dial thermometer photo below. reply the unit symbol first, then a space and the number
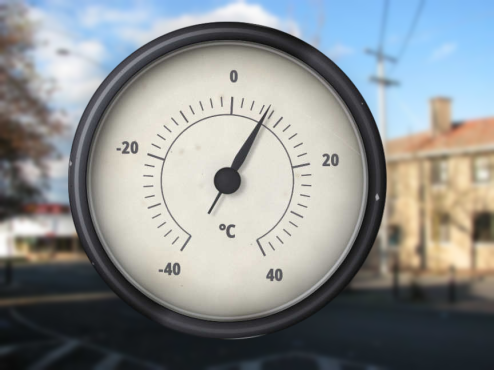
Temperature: °C 7
